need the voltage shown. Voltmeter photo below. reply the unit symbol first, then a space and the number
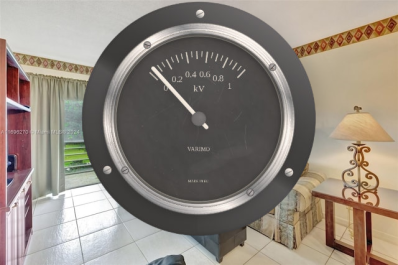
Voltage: kV 0.05
